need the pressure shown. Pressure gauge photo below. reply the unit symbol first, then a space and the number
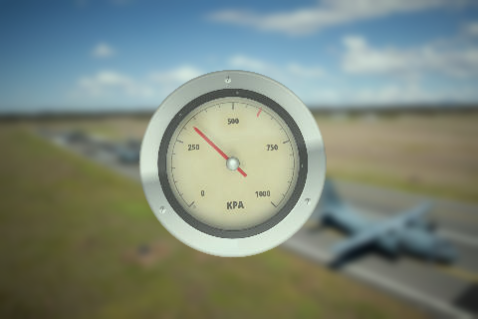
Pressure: kPa 325
